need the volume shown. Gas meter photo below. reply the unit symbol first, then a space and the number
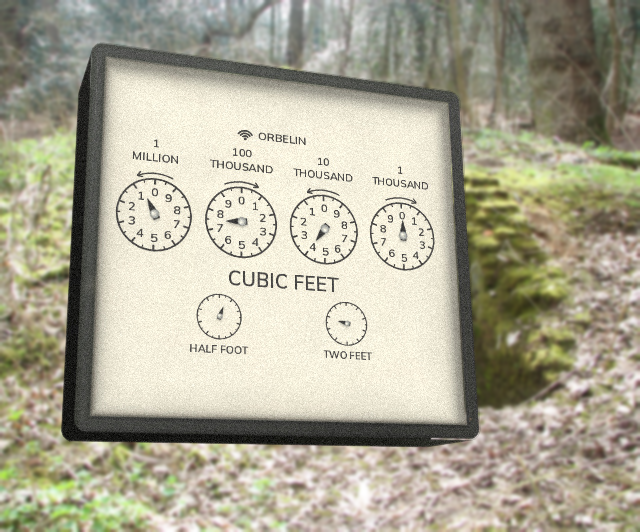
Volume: ft³ 74000
